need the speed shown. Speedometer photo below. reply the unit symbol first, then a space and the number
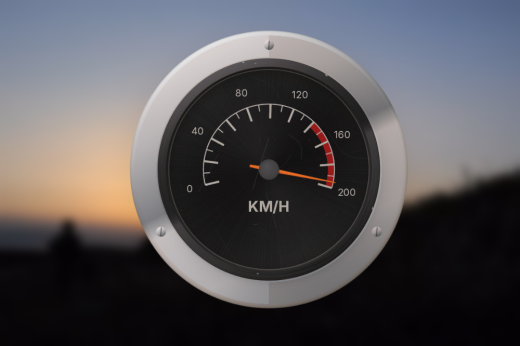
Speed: km/h 195
